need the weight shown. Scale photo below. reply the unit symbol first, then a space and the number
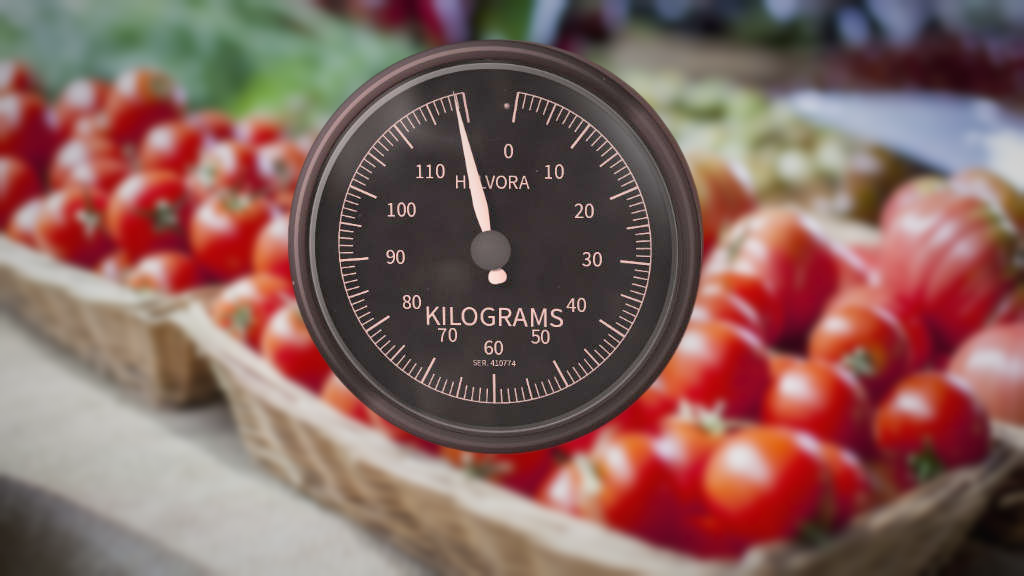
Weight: kg 119
